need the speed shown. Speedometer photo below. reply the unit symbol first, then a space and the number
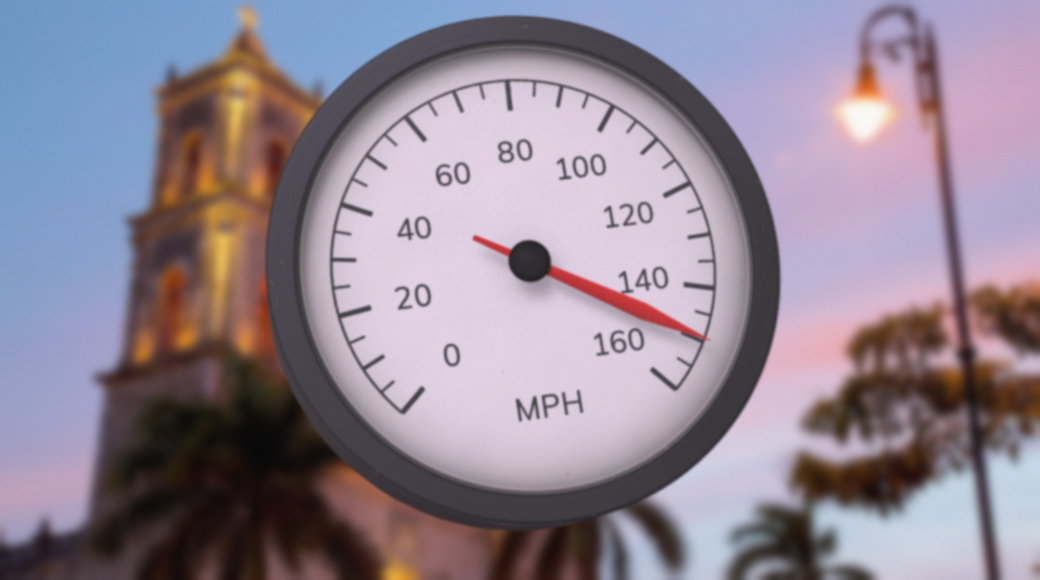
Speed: mph 150
